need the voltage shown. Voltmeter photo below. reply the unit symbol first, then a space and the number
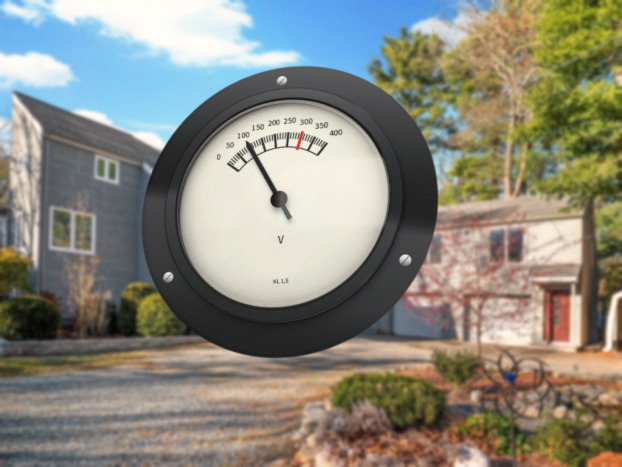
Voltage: V 100
